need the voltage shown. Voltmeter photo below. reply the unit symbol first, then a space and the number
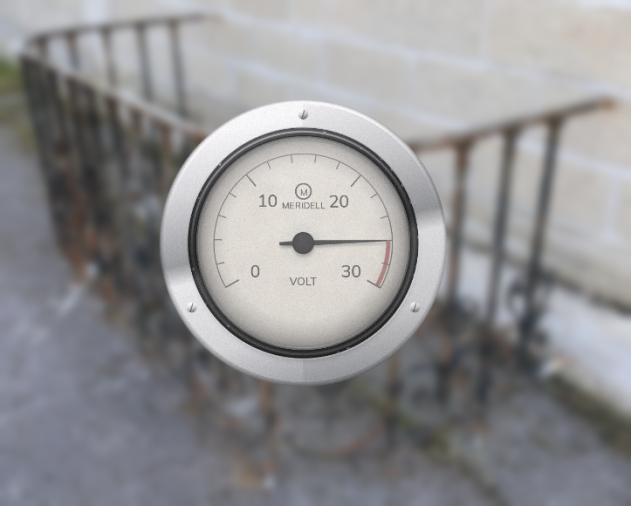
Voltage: V 26
